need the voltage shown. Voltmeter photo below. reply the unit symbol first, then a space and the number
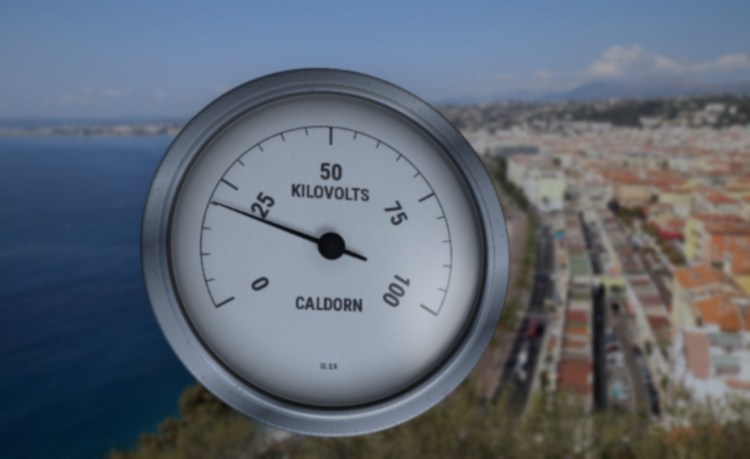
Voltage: kV 20
